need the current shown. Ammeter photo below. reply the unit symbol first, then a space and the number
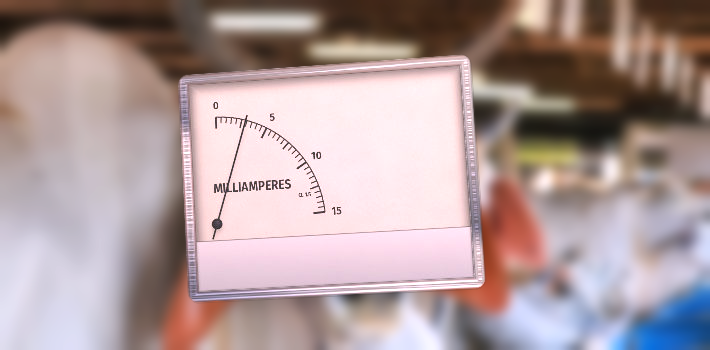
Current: mA 3
